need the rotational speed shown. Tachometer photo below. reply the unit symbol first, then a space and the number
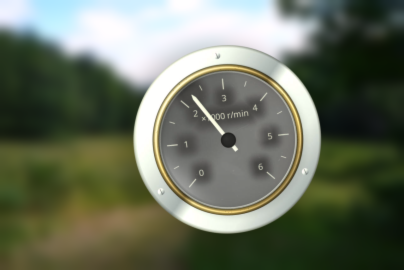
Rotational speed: rpm 2250
